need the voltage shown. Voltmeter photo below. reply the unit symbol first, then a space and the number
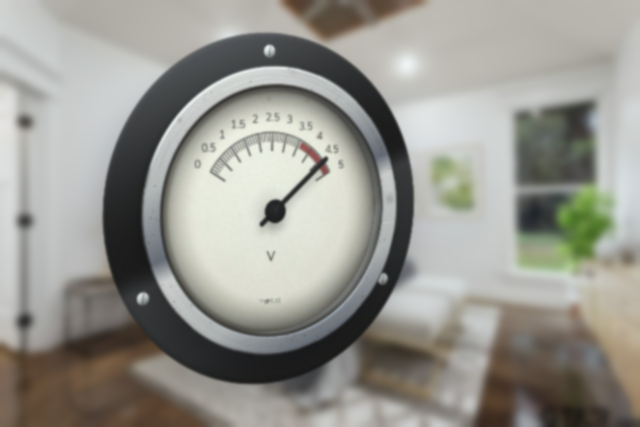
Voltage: V 4.5
